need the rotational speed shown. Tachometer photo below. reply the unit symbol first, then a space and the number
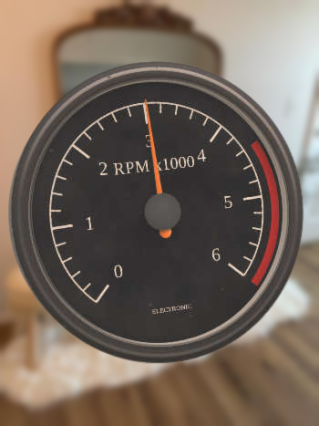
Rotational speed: rpm 3000
